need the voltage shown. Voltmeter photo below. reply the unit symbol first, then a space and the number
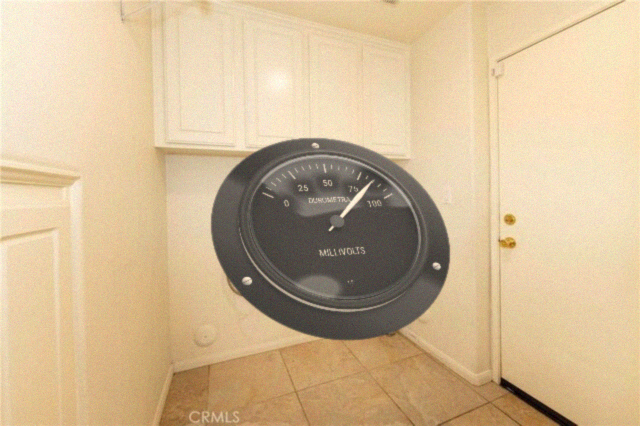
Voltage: mV 85
